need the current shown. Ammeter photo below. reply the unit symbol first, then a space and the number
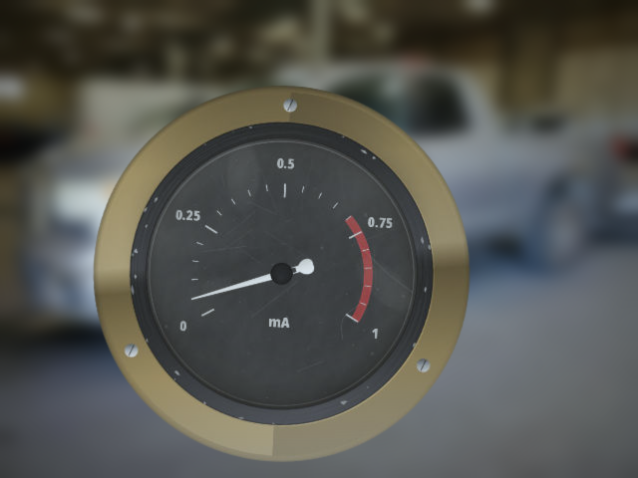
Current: mA 0.05
